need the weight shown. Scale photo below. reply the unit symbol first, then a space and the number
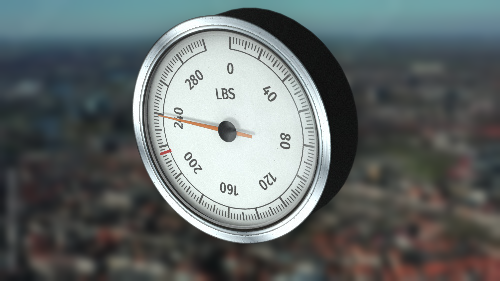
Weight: lb 240
